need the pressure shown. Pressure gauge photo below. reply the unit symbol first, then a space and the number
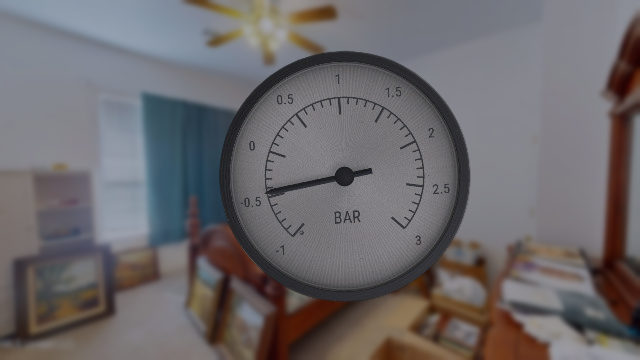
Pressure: bar -0.45
